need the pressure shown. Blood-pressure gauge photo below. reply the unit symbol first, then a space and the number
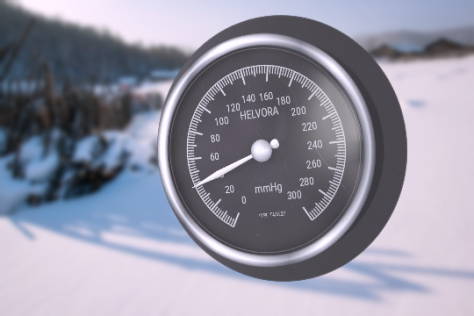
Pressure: mmHg 40
